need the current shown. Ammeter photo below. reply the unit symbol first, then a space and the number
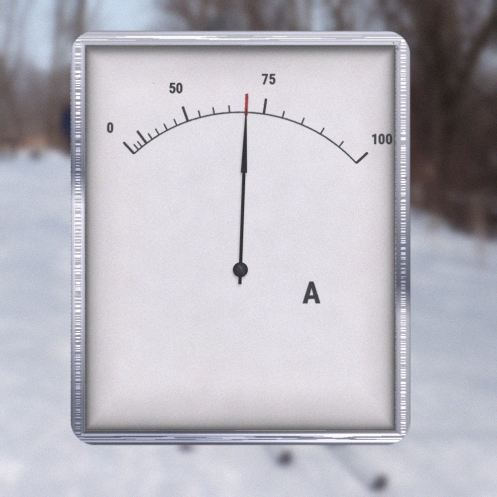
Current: A 70
